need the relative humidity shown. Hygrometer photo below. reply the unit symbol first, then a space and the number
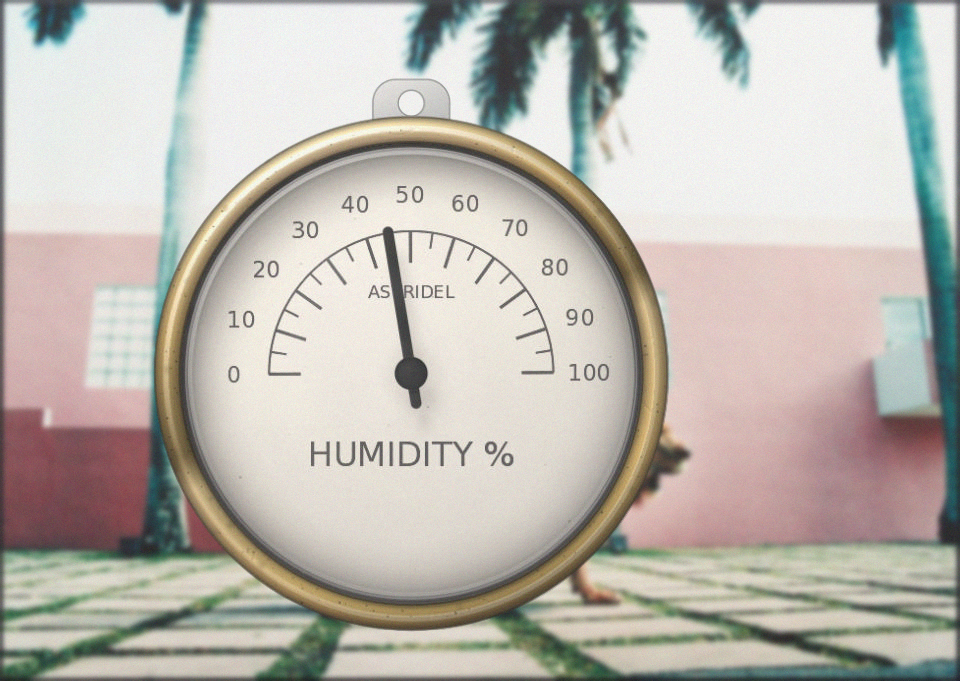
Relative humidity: % 45
